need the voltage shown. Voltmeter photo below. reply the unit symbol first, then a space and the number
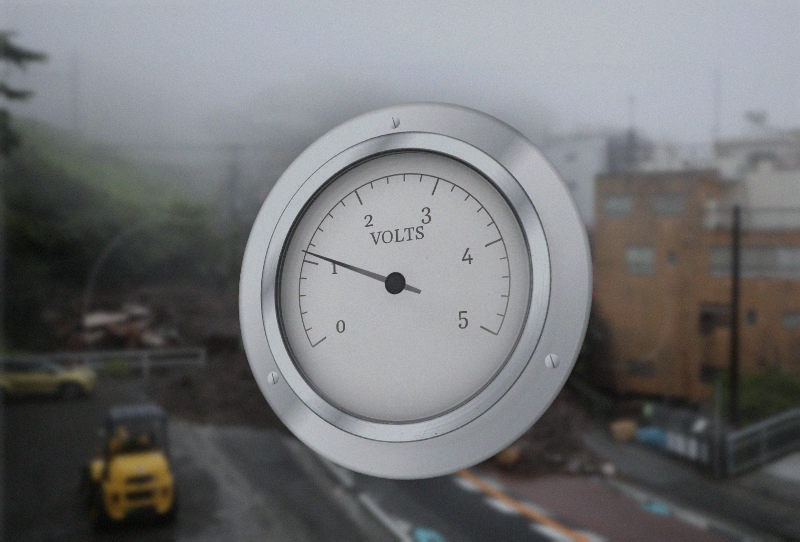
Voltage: V 1.1
